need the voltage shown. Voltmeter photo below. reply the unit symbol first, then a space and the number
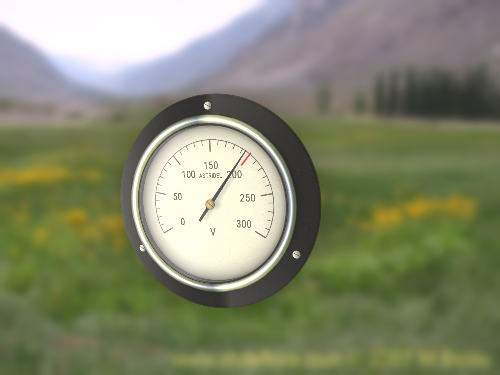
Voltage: V 195
